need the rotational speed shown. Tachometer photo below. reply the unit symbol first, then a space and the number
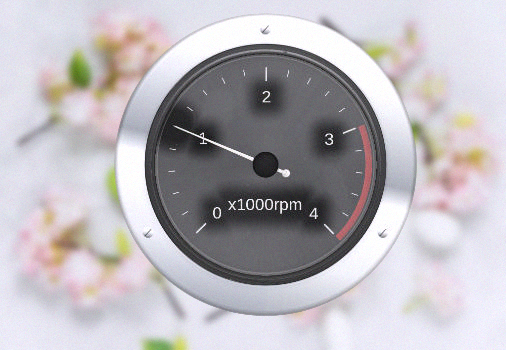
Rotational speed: rpm 1000
